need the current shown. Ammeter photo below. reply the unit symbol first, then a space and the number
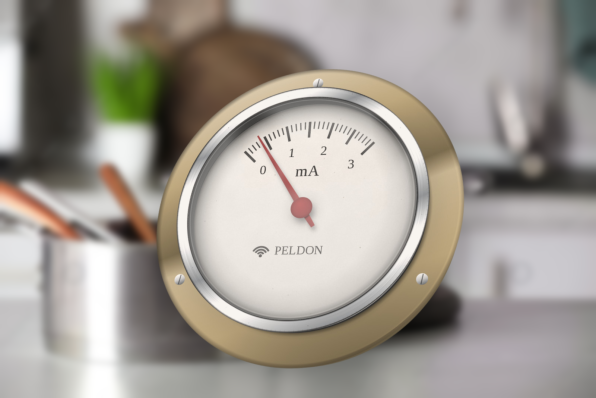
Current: mA 0.4
